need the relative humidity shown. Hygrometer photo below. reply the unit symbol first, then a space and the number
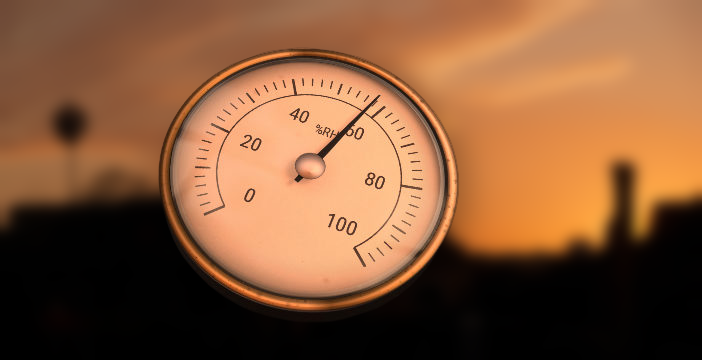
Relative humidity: % 58
